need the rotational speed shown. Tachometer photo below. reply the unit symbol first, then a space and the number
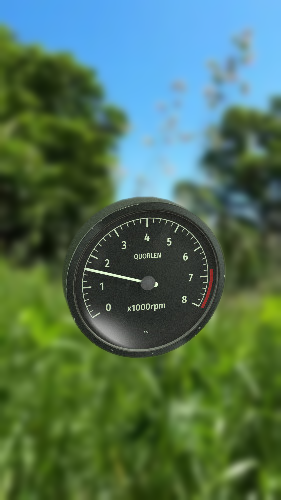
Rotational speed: rpm 1600
